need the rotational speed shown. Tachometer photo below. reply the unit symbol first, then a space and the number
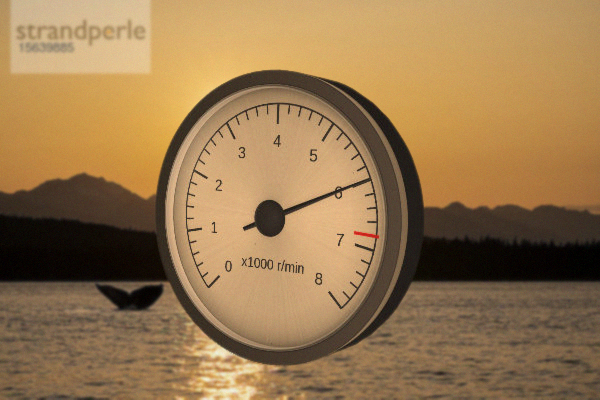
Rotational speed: rpm 6000
